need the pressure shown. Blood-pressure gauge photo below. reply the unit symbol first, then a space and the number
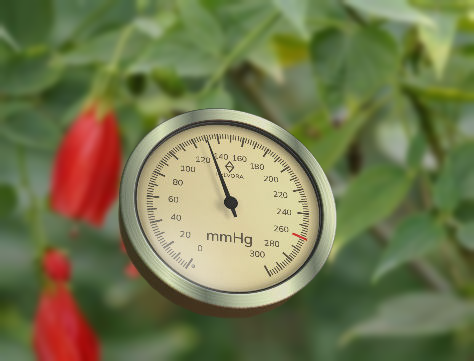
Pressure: mmHg 130
